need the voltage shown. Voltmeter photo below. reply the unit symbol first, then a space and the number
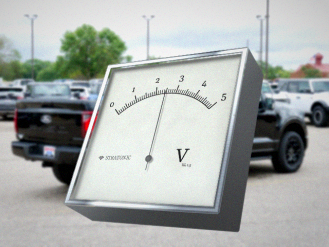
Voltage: V 2.5
